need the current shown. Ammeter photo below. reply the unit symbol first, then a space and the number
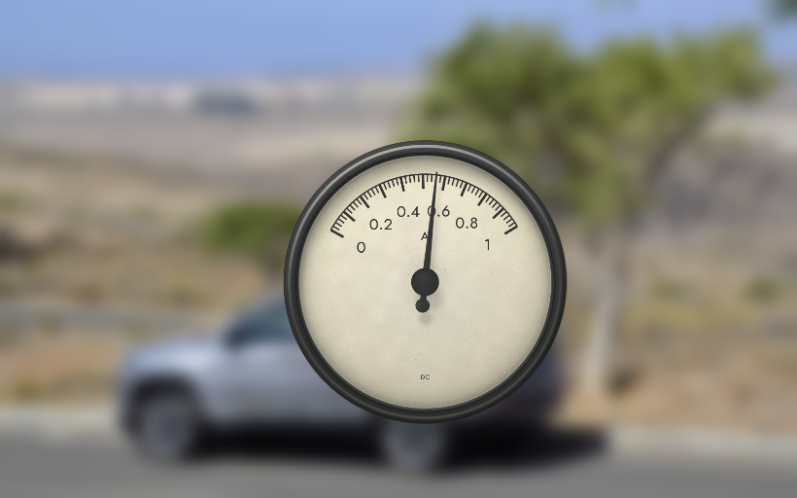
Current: A 0.56
